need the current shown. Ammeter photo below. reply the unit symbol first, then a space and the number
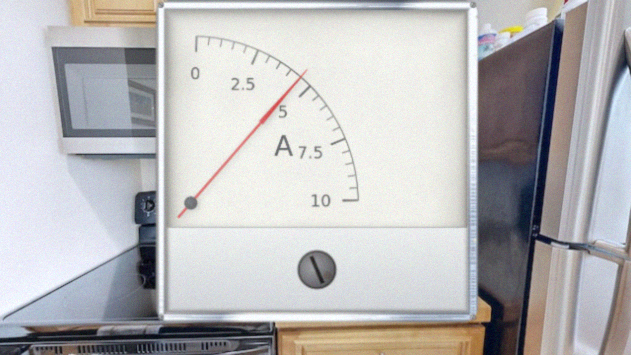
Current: A 4.5
